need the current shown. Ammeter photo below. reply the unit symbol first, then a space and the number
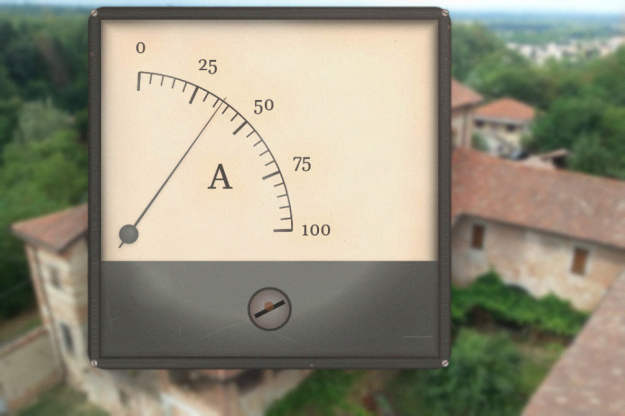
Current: A 37.5
